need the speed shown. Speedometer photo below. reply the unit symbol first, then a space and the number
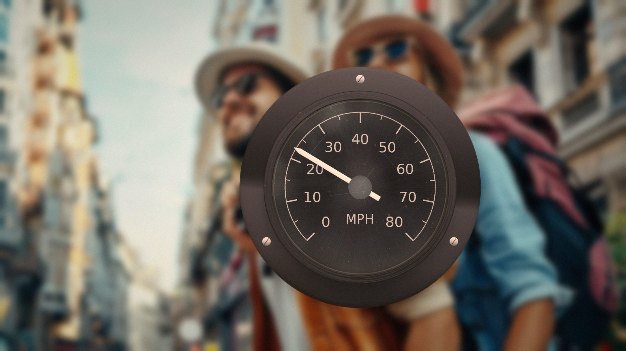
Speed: mph 22.5
